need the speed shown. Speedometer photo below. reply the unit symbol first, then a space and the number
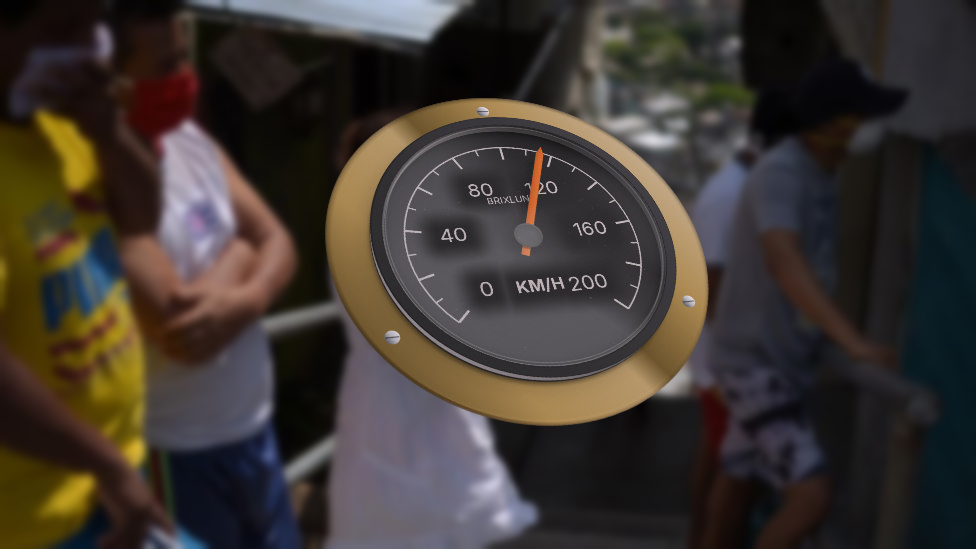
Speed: km/h 115
